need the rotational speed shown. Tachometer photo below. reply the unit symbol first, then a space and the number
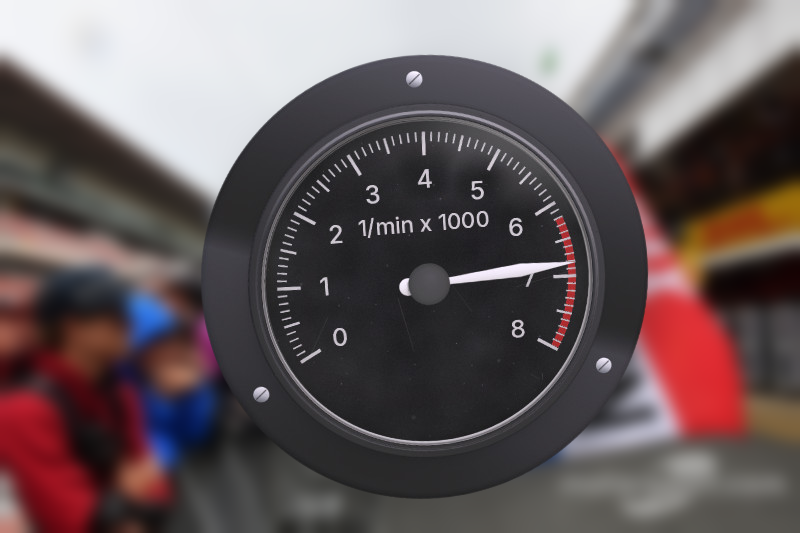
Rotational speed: rpm 6800
